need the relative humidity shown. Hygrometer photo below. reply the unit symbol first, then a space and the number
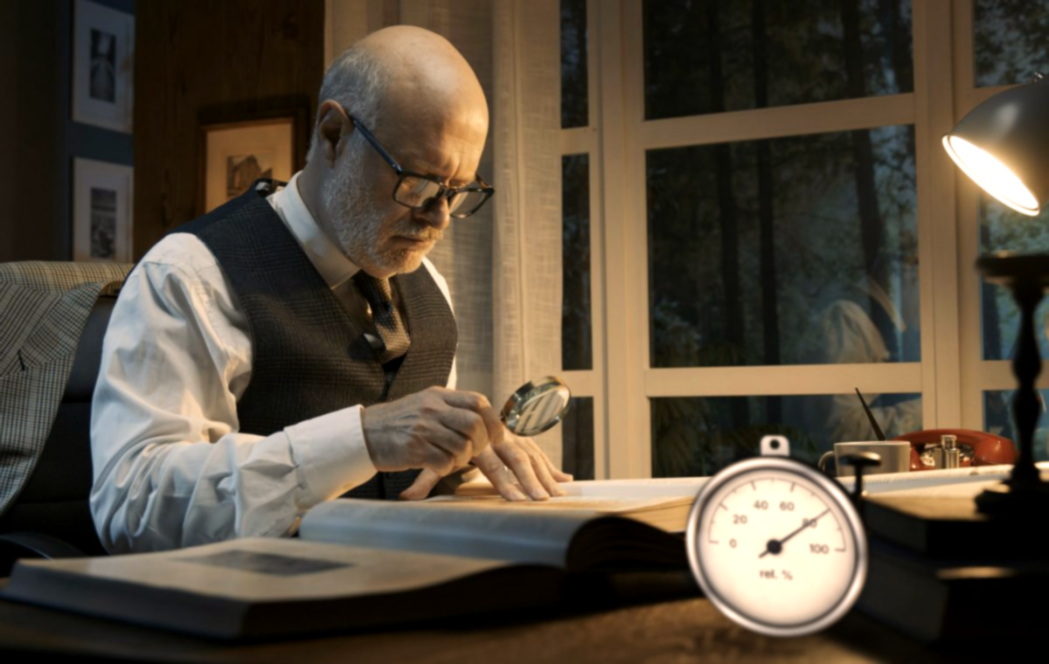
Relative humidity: % 80
